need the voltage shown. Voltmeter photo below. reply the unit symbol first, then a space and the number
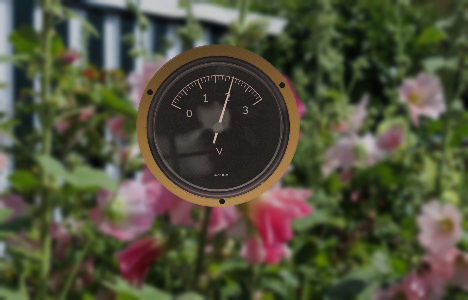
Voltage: V 2
